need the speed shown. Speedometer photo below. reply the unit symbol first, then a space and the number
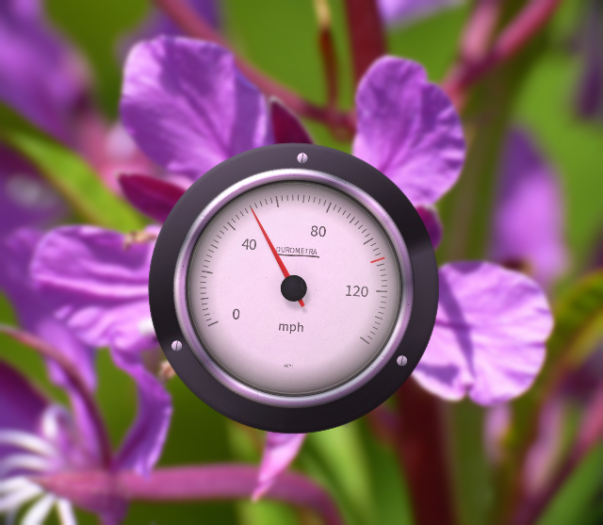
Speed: mph 50
